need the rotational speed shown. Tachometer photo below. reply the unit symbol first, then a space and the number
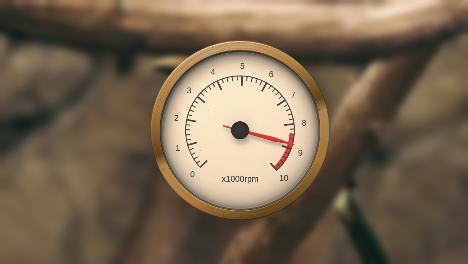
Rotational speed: rpm 8800
